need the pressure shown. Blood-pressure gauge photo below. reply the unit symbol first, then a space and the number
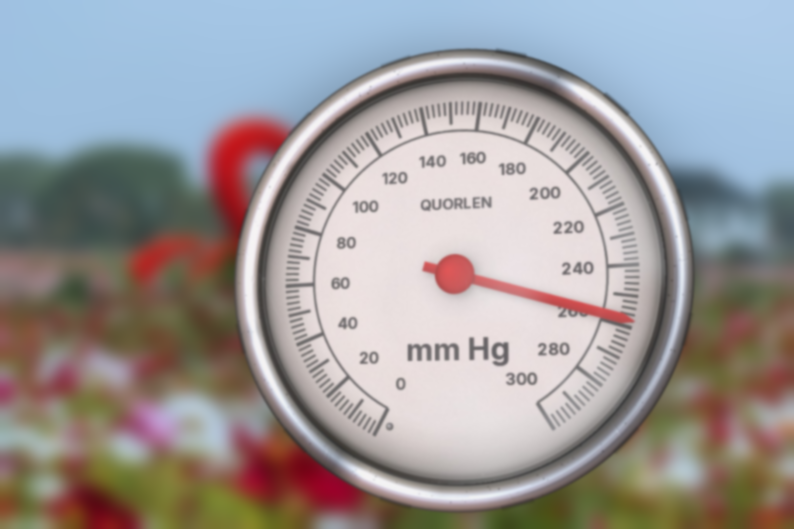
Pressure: mmHg 258
